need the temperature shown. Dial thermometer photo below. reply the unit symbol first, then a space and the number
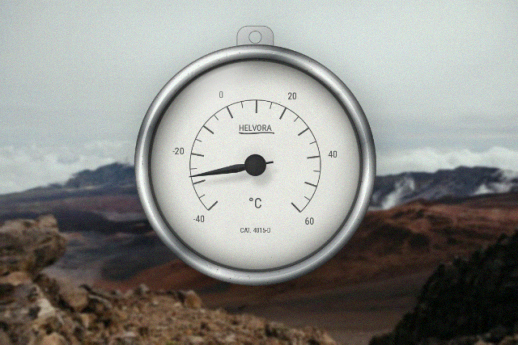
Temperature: °C -27.5
